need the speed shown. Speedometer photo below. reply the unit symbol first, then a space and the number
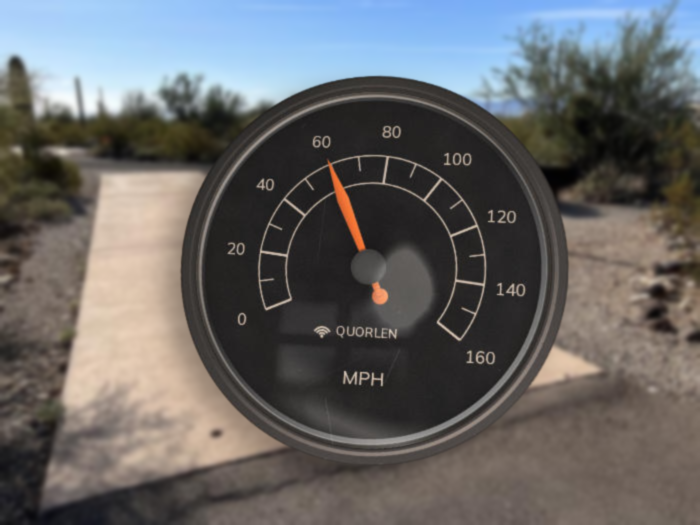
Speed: mph 60
